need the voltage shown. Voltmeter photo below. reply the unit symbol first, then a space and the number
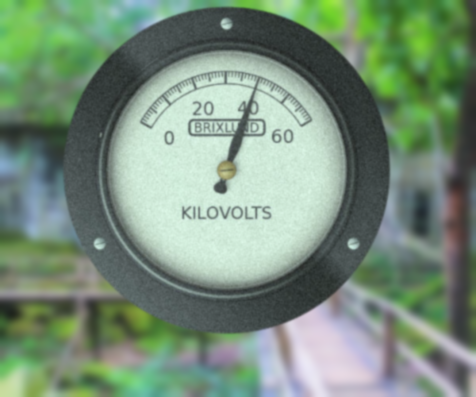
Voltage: kV 40
